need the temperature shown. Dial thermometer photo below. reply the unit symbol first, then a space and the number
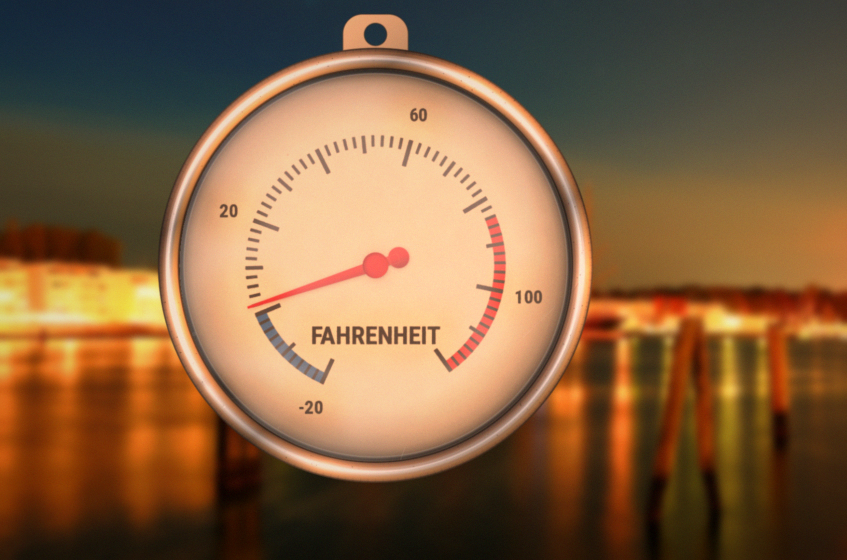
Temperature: °F 2
